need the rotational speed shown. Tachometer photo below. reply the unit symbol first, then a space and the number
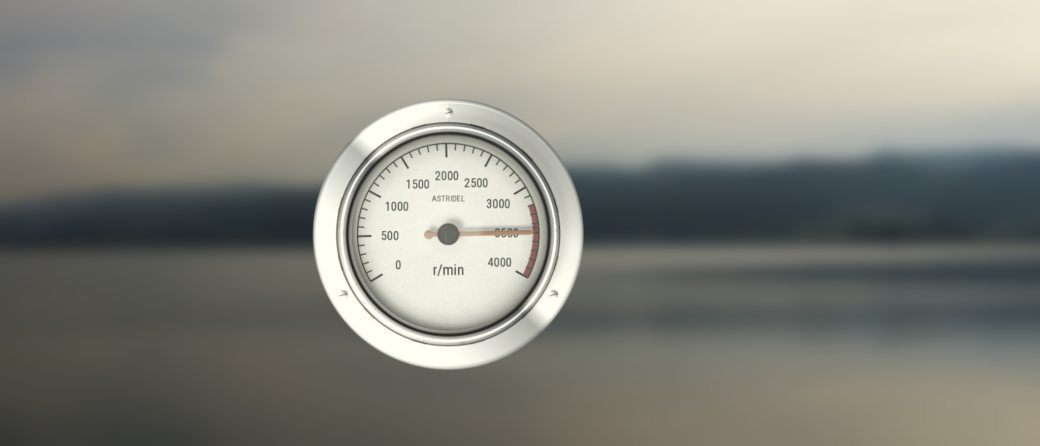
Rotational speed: rpm 3500
